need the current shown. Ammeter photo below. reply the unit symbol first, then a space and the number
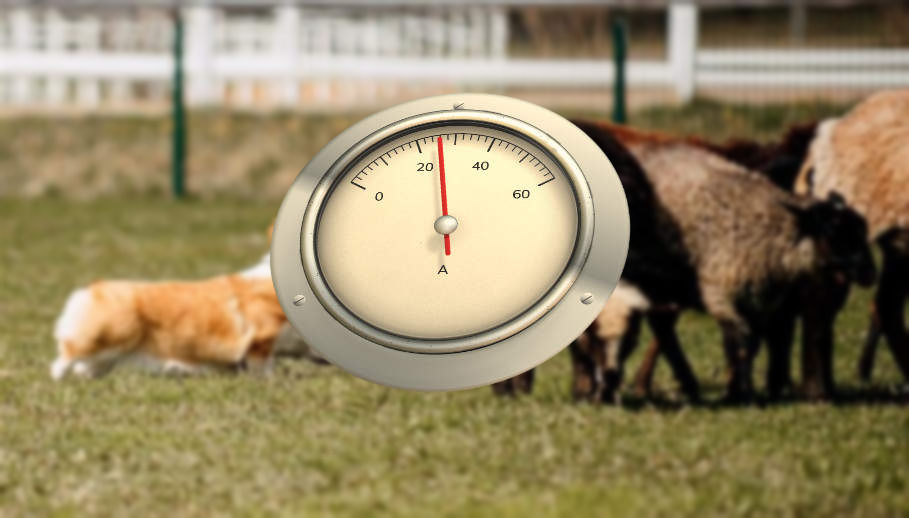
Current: A 26
